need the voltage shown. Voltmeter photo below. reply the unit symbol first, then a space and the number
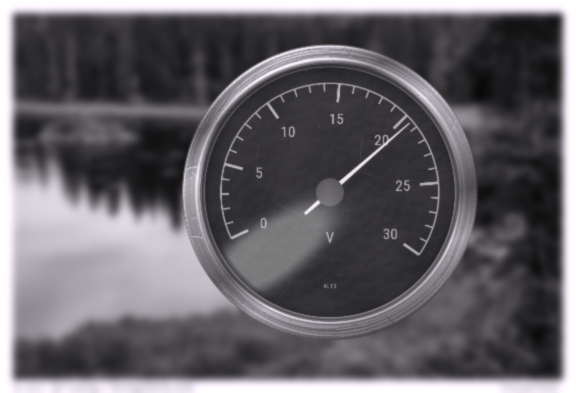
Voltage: V 20.5
